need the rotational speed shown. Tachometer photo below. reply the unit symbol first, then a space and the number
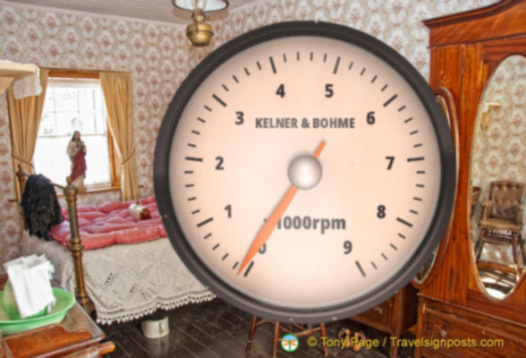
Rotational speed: rpm 100
